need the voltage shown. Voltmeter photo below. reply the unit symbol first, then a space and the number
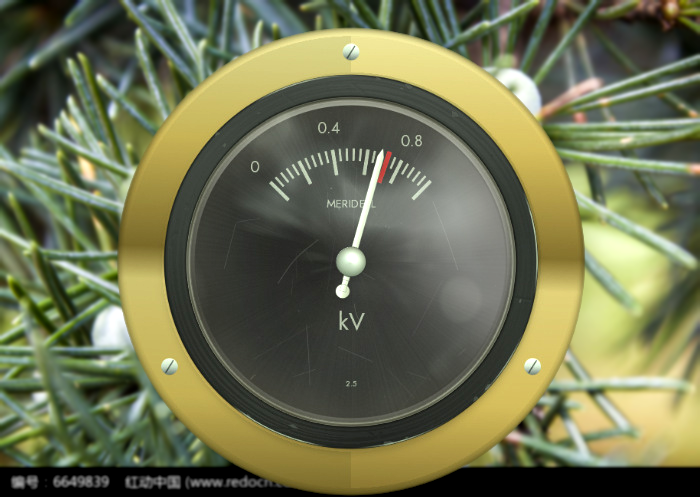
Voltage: kV 0.68
